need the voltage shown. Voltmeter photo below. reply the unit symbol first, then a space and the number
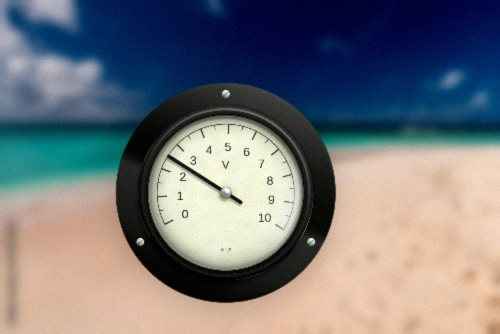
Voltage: V 2.5
